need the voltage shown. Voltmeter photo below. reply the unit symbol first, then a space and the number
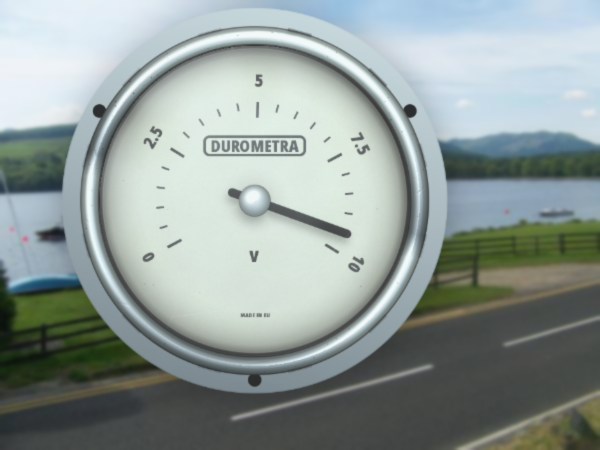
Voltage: V 9.5
